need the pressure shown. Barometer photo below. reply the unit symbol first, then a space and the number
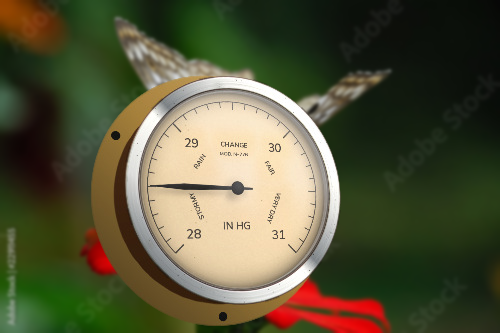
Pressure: inHg 28.5
